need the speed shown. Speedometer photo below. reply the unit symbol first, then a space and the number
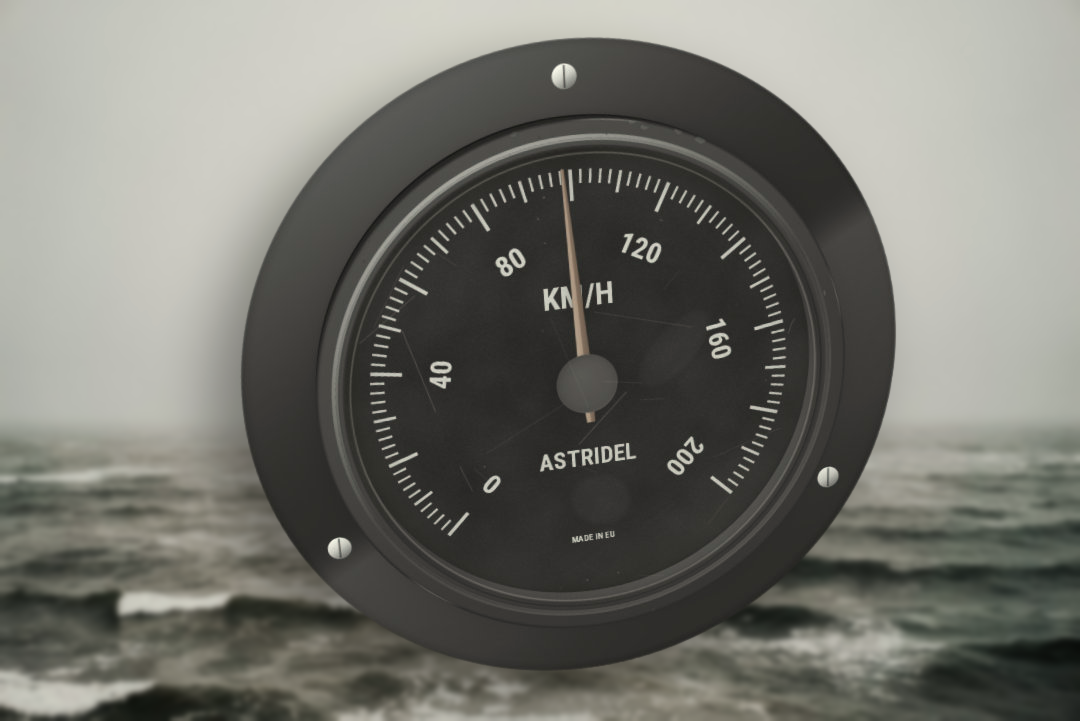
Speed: km/h 98
